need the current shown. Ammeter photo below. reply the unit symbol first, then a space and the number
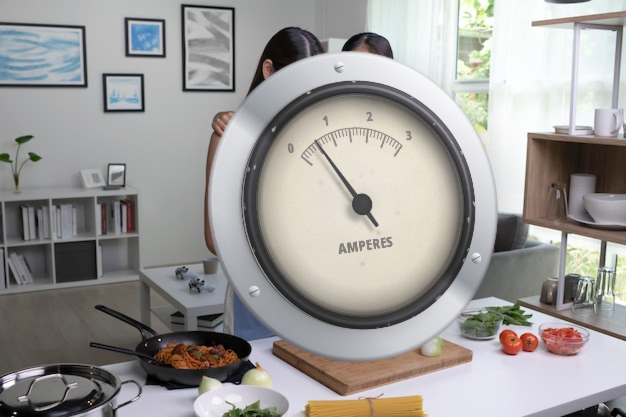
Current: A 0.5
